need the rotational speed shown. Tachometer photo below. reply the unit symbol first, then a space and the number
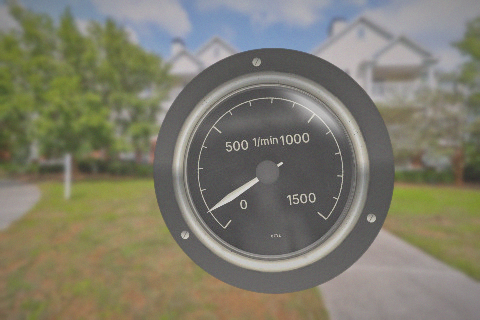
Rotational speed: rpm 100
